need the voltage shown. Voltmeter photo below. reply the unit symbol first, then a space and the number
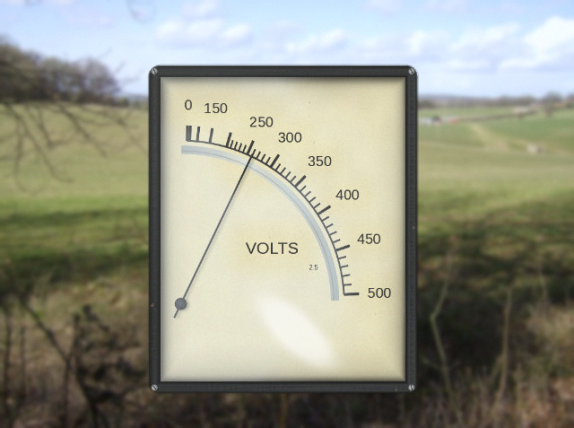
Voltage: V 260
